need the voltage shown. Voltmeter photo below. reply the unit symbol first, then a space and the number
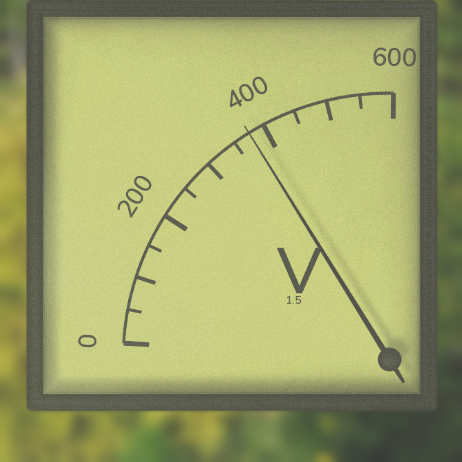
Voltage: V 375
